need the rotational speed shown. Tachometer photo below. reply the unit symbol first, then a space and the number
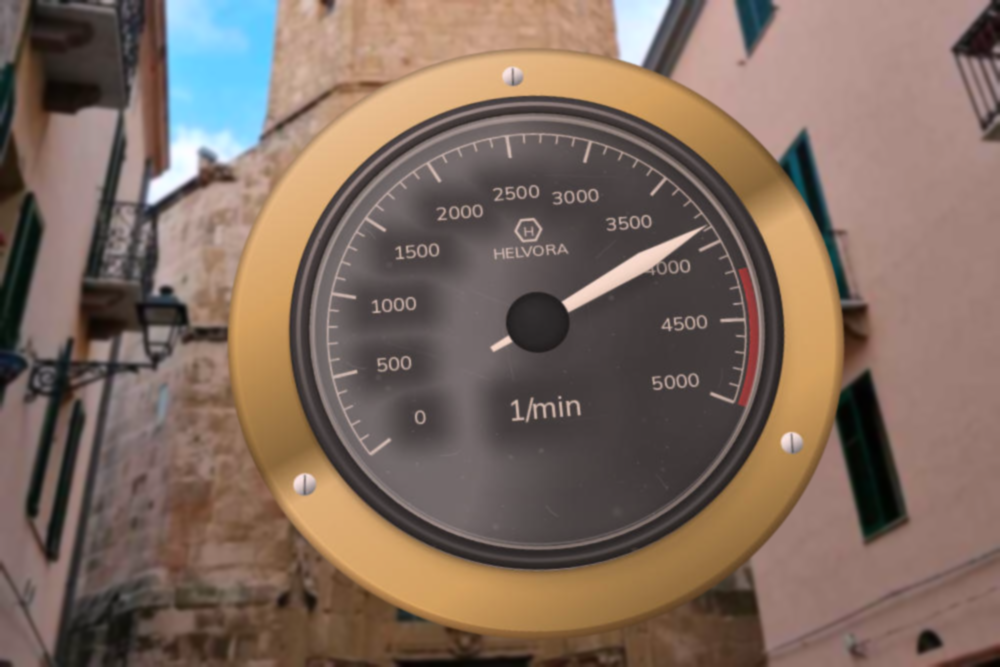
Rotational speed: rpm 3900
